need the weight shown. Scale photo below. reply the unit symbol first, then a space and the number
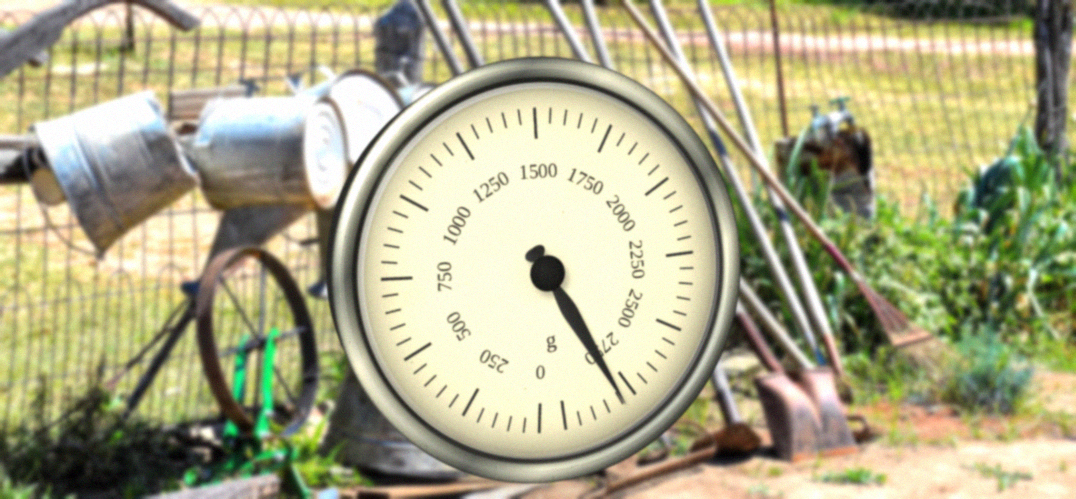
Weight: g 2800
